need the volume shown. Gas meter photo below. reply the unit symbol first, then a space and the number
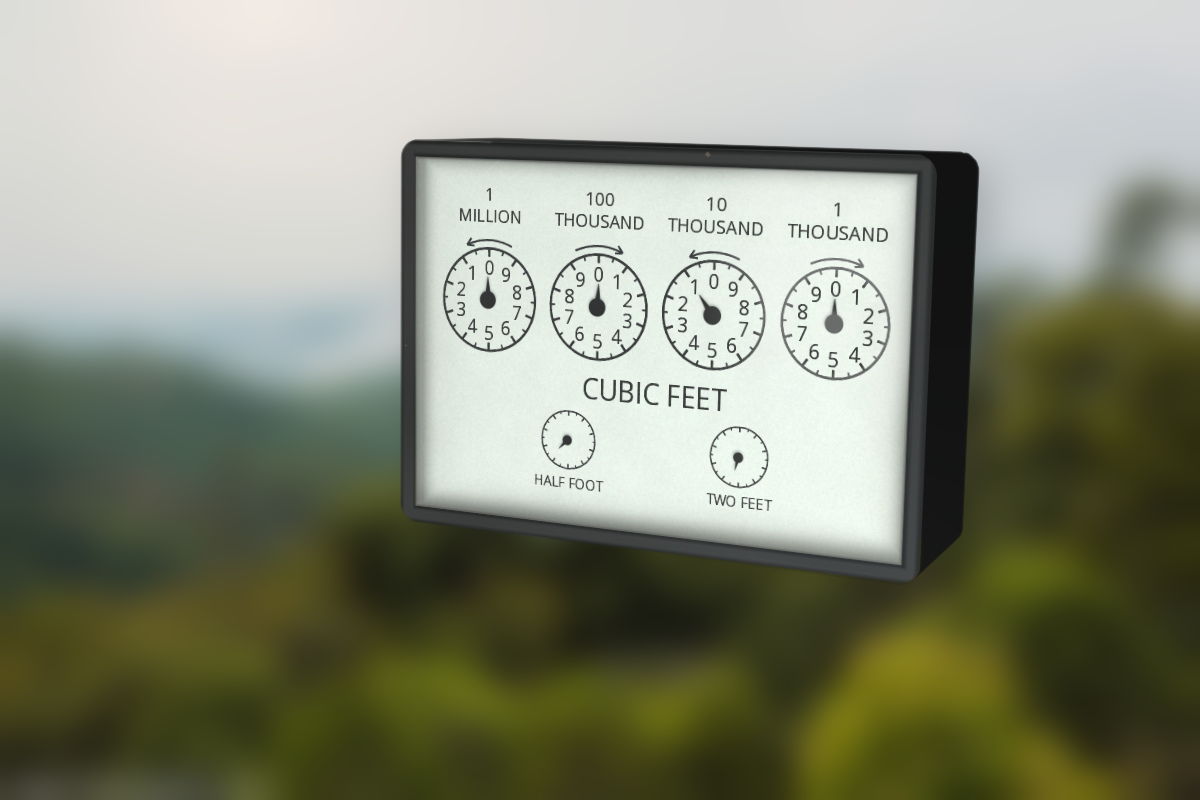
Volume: ft³ 1000
